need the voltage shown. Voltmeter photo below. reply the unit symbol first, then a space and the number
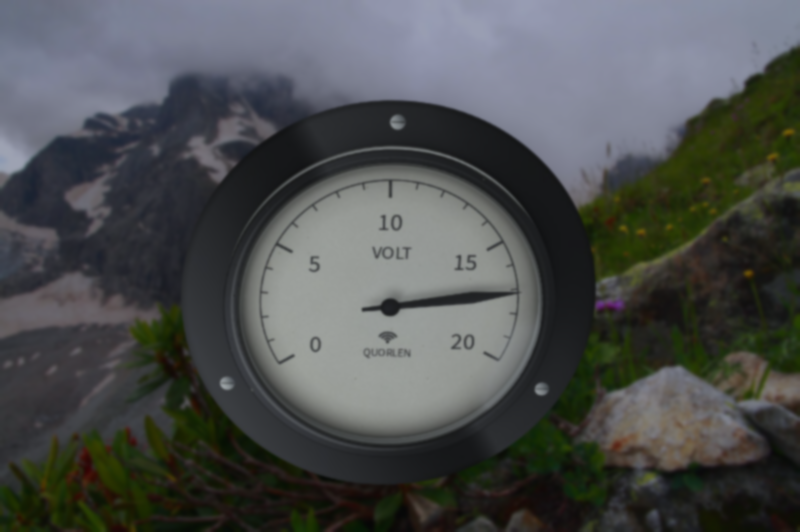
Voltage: V 17
